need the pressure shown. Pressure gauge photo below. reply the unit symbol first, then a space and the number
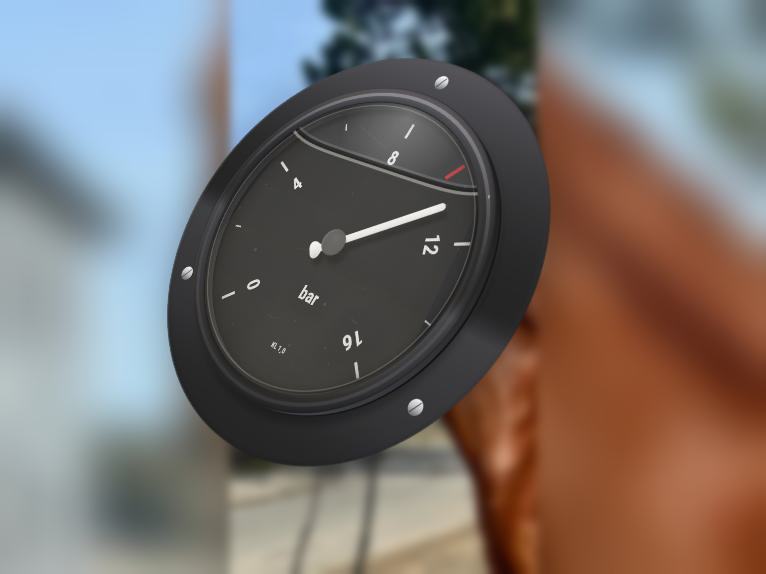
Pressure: bar 11
